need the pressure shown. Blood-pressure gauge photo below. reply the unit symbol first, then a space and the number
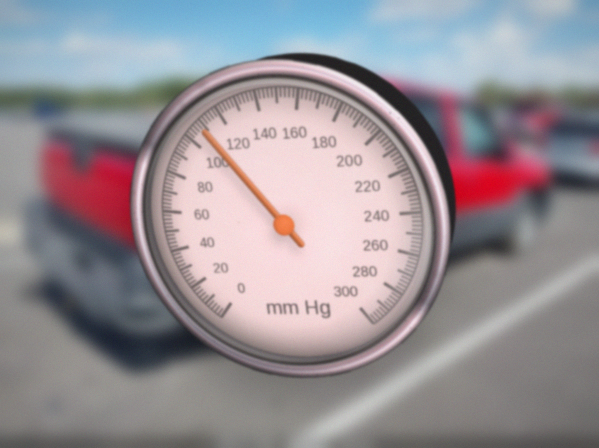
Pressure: mmHg 110
